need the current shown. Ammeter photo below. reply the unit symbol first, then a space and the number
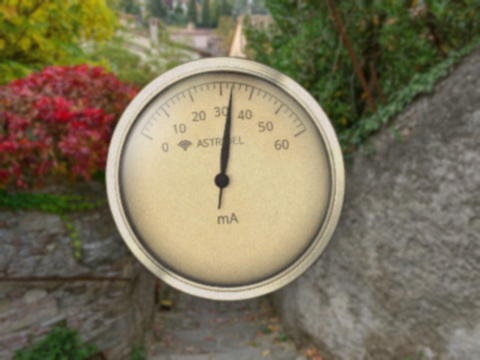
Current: mA 34
